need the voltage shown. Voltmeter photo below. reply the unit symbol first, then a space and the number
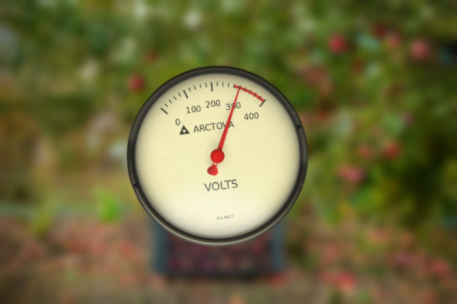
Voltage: V 300
